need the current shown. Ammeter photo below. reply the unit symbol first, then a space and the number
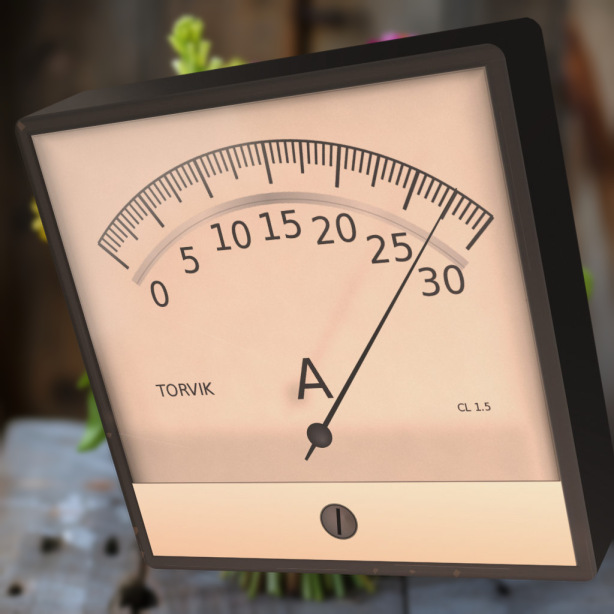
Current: A 27.5
